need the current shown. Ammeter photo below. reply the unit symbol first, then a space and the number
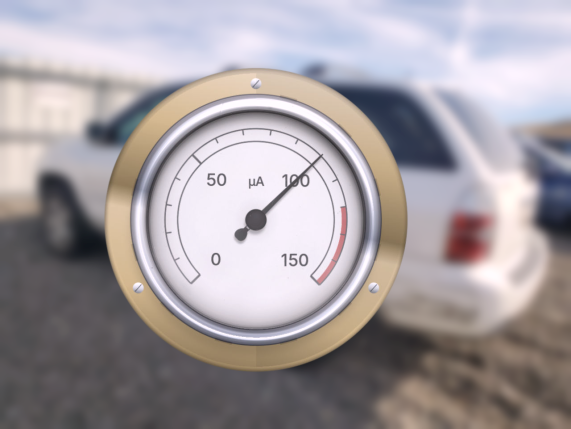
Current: µA 100
